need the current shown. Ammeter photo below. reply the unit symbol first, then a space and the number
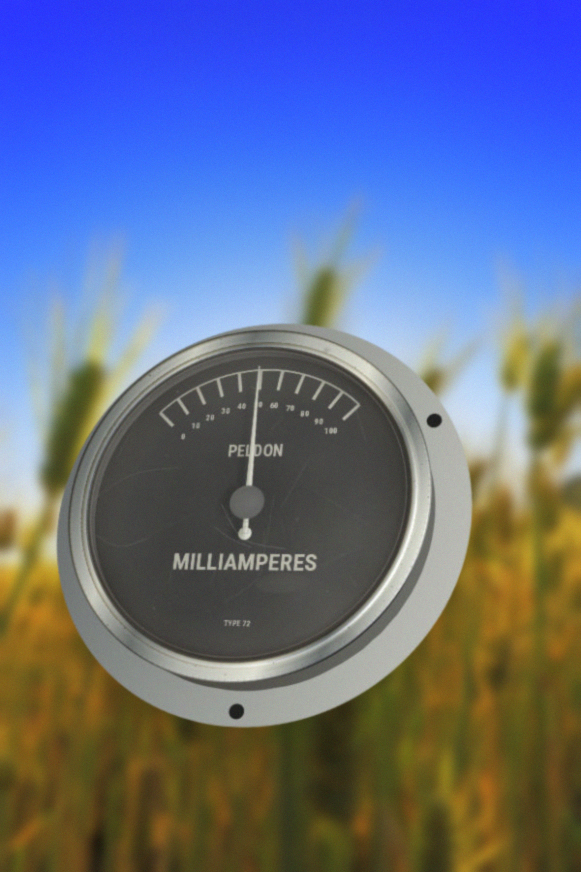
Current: mA 50
